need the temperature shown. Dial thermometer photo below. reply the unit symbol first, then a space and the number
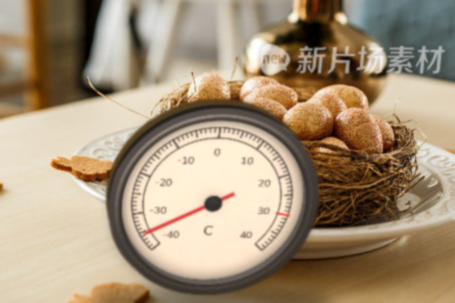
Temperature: °C -35
